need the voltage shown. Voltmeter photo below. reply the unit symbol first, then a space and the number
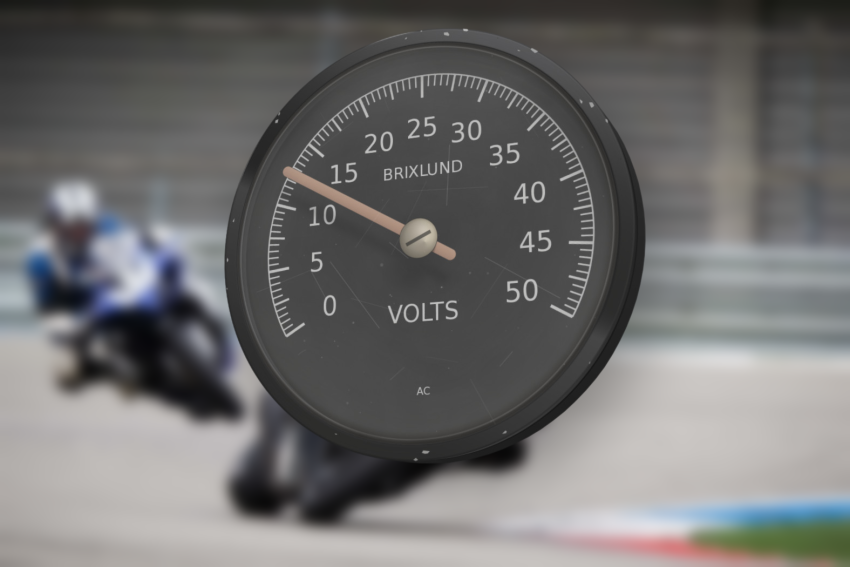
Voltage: V 12.5
